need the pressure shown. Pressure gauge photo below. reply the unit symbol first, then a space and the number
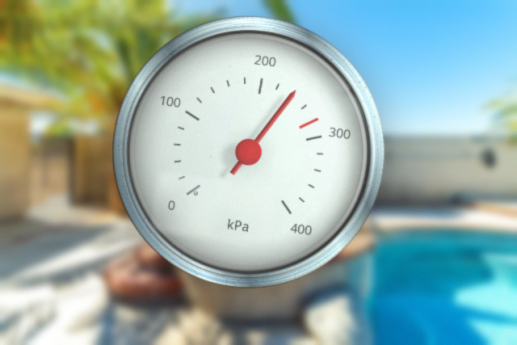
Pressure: kPa 240
